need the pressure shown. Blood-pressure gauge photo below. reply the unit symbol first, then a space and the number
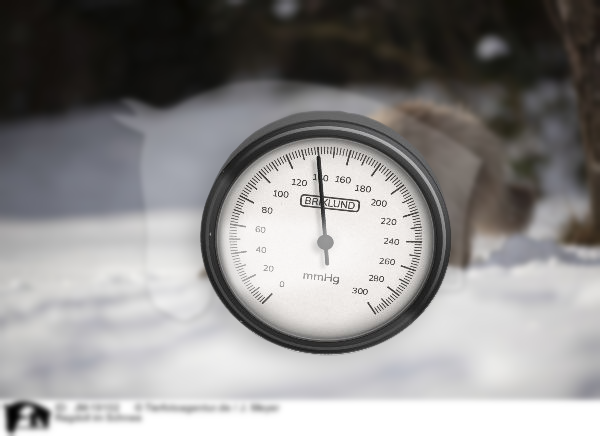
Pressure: mmHg 140
